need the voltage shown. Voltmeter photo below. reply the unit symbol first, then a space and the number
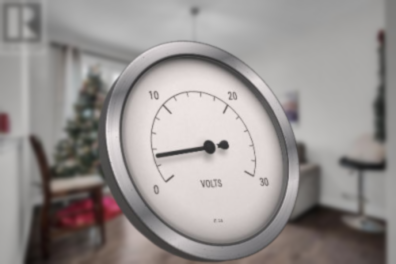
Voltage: V 3
